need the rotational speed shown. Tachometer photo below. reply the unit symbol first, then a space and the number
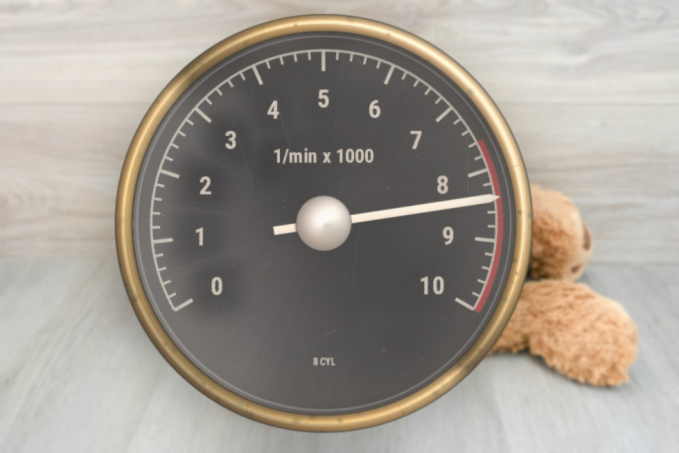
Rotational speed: rpm 8400
